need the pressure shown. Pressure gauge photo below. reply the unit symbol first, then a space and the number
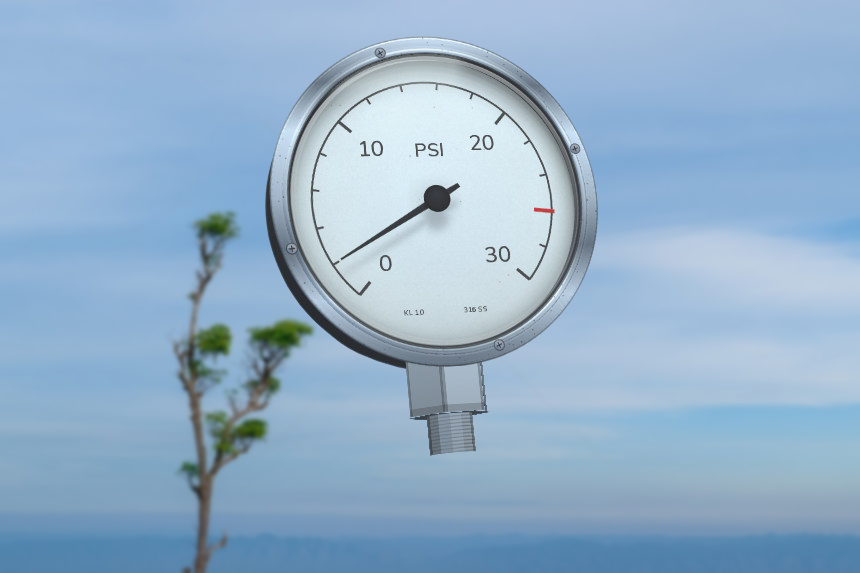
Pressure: psi 2
